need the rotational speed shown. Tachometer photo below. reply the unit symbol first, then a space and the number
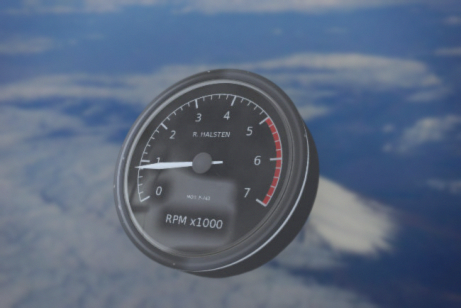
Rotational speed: rpm 800
